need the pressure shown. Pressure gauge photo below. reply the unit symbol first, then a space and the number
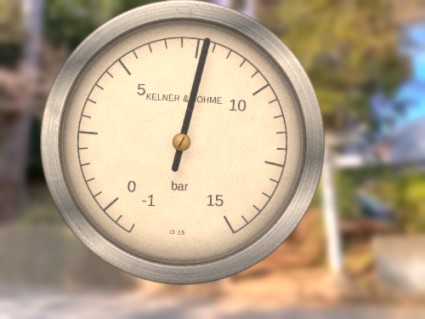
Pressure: bar 7.75
